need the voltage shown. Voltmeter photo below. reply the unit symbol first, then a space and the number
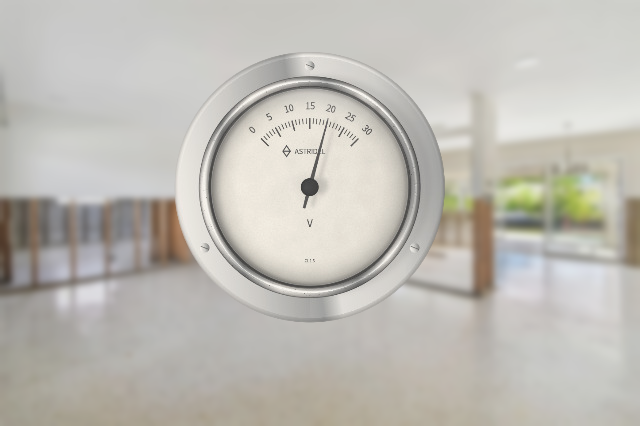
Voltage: V 20
